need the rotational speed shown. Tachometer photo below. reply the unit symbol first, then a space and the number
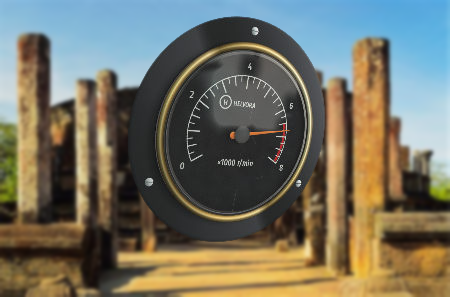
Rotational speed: rpm 6750
